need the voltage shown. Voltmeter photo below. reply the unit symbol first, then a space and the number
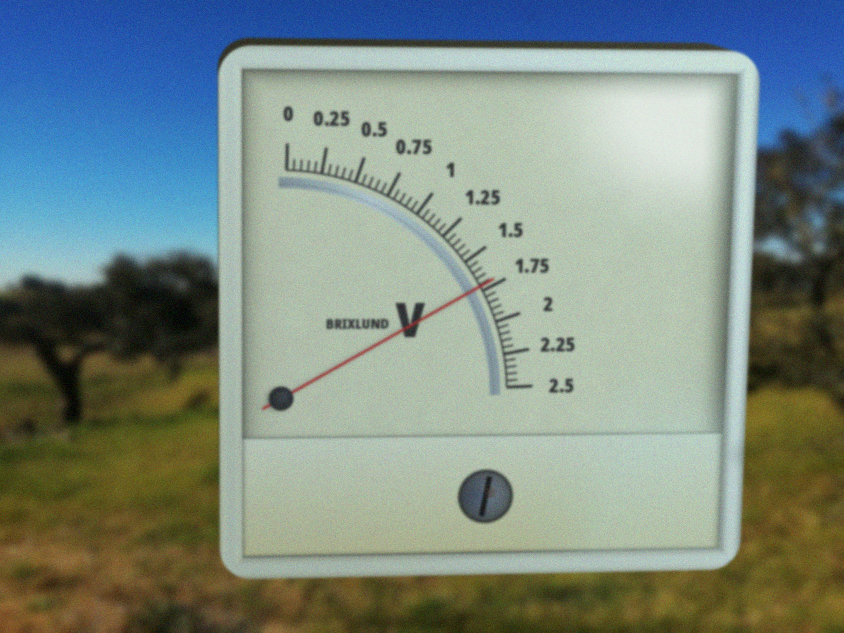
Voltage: V 1.7
